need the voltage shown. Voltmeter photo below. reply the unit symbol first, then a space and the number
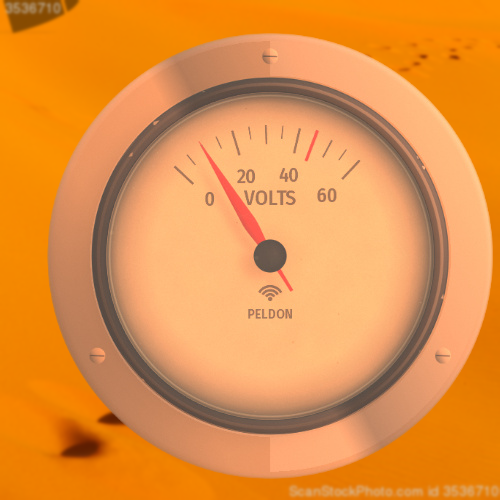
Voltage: V 10
